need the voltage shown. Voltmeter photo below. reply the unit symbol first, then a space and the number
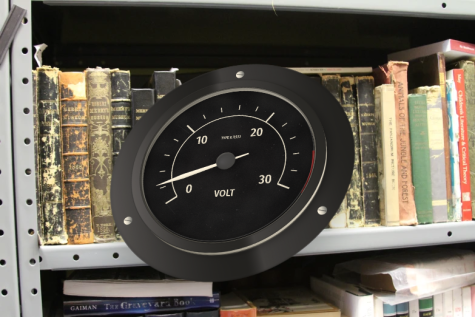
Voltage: V 2
